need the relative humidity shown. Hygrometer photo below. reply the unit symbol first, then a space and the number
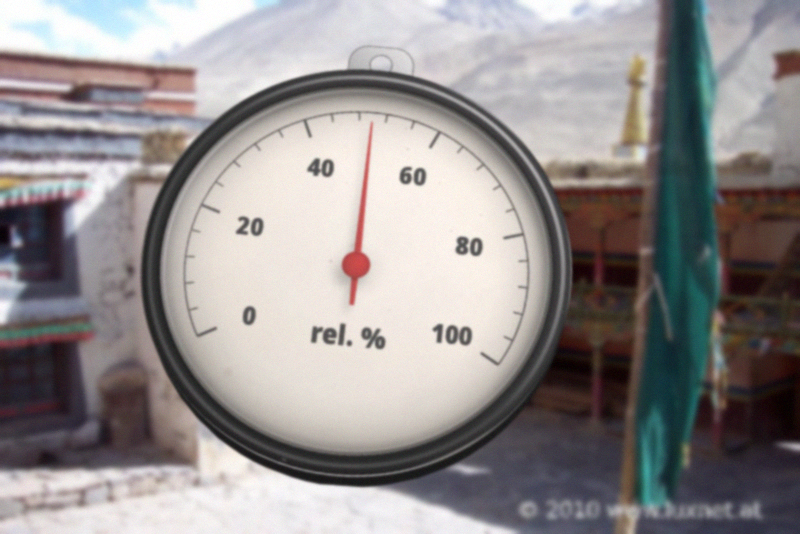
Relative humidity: % 50
